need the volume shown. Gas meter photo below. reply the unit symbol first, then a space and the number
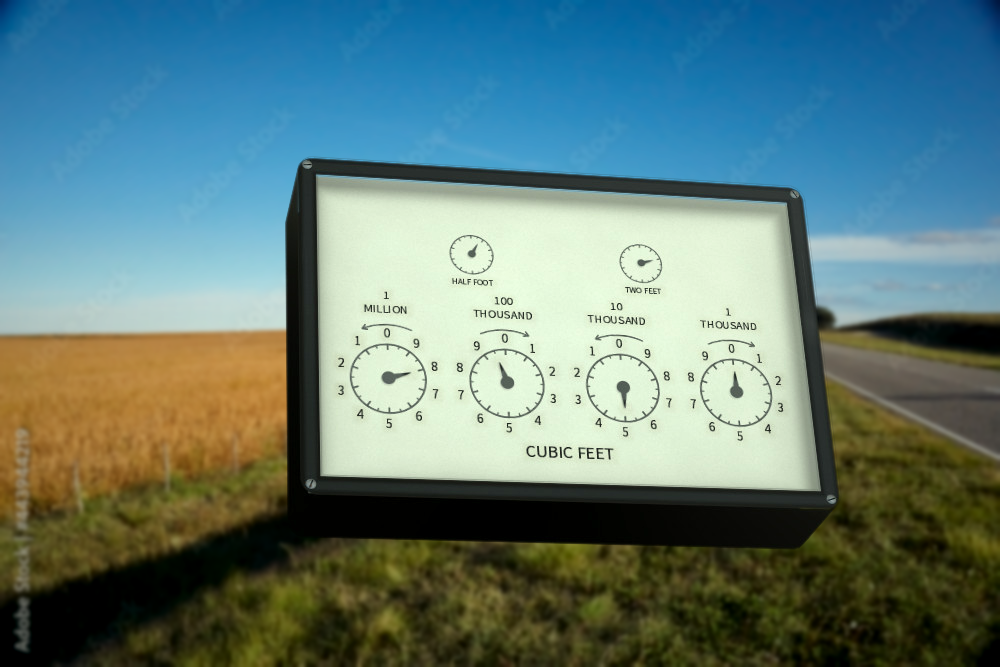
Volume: ft³ 795000
